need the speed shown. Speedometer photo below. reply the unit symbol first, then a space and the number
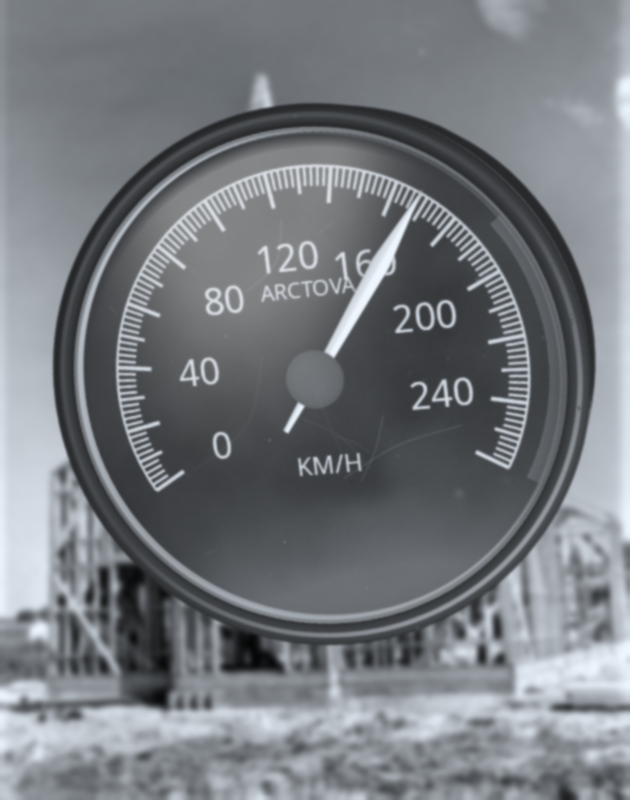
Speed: km/h 168
